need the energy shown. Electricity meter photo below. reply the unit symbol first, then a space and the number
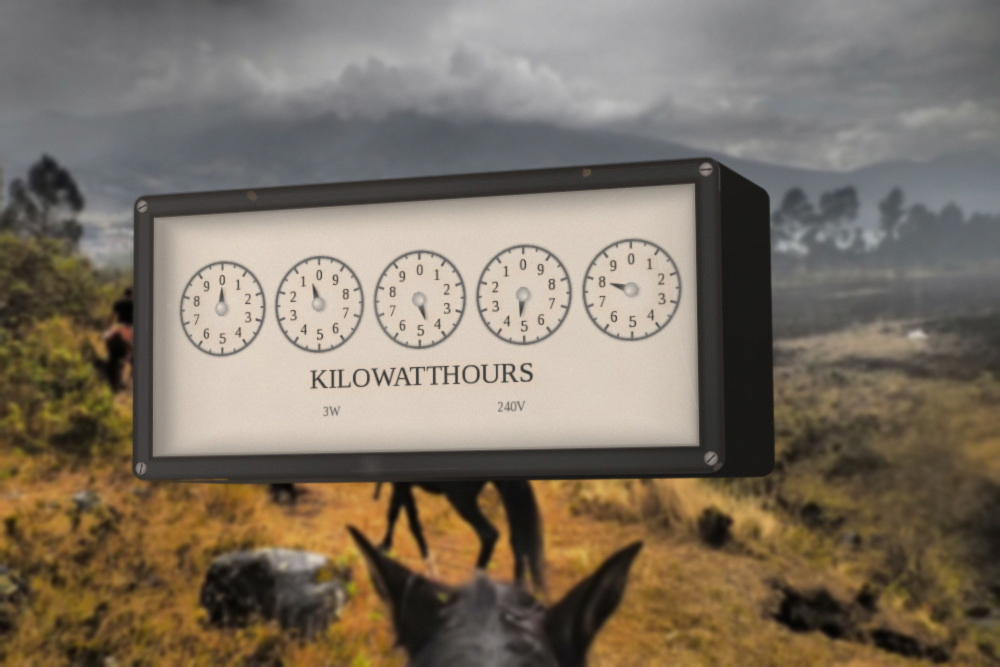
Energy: kWh 448
